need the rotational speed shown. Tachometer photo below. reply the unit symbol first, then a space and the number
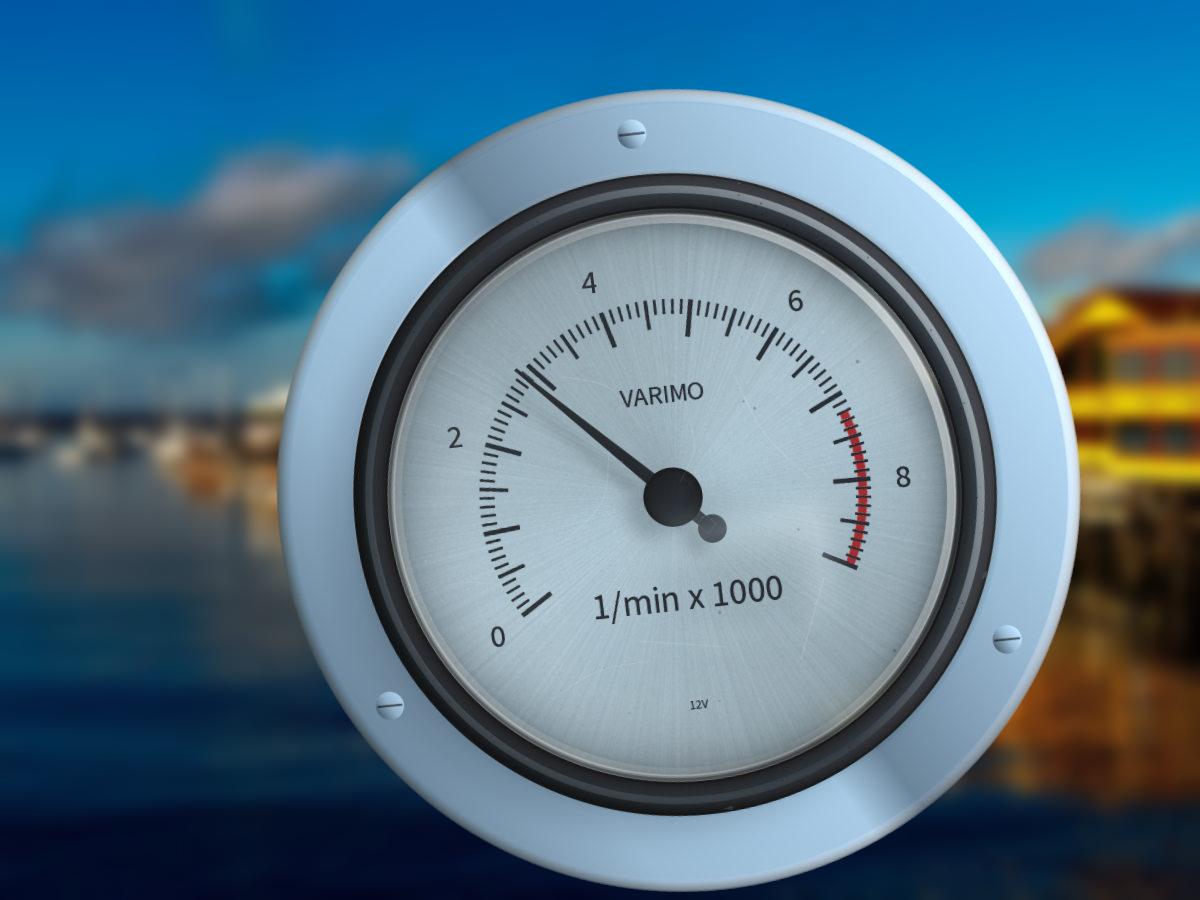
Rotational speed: rpm 2900
